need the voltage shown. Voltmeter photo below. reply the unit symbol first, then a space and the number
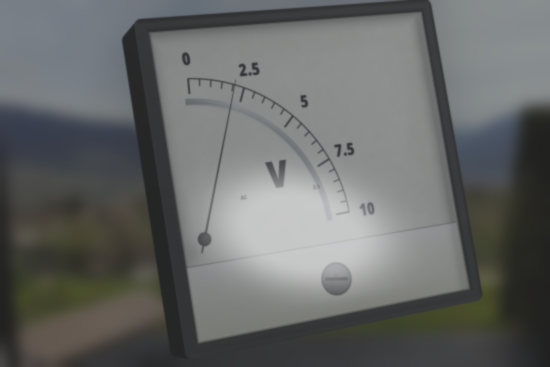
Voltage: V 2
